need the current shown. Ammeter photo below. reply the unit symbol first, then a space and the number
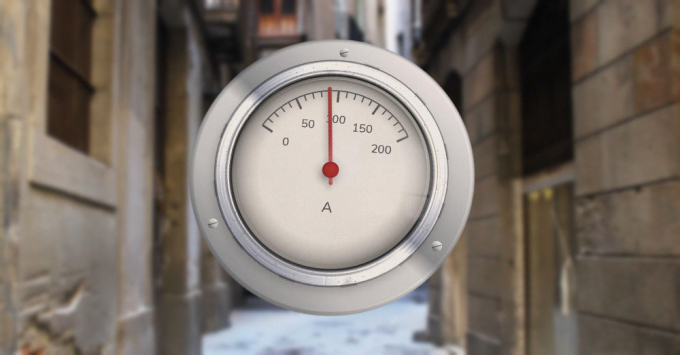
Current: A 90
